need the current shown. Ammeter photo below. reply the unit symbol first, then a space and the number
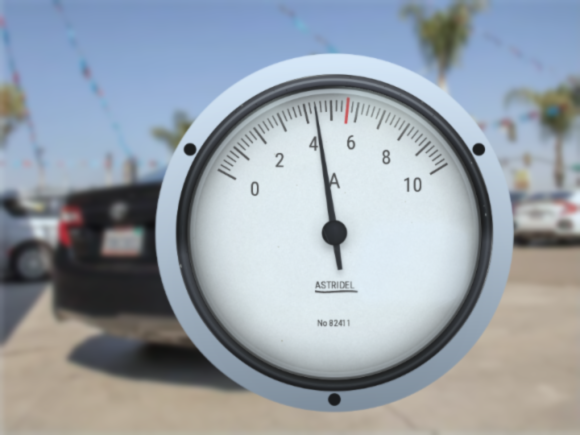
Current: A 4.4
